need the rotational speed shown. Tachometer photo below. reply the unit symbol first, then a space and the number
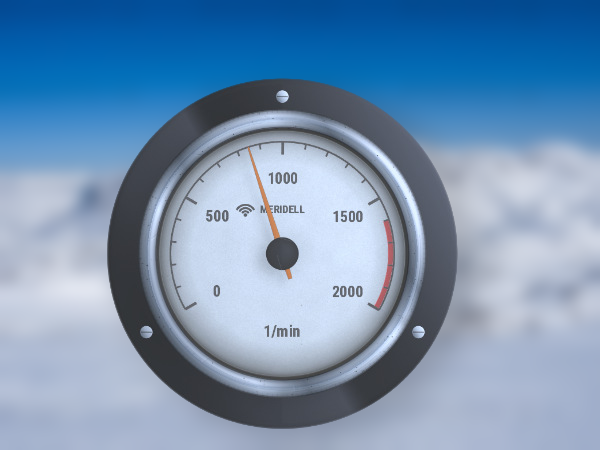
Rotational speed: rpm 850
